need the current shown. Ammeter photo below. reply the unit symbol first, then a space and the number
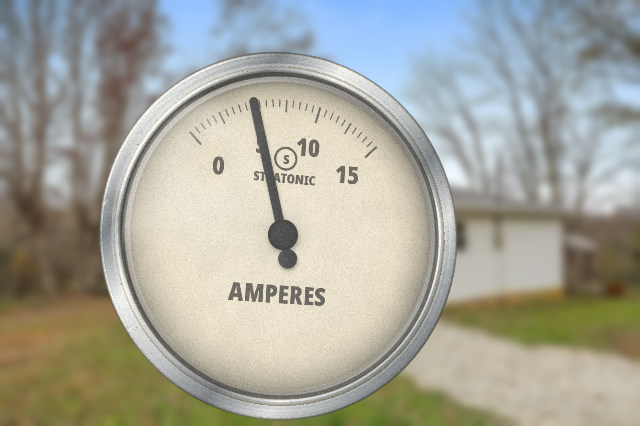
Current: A 5
